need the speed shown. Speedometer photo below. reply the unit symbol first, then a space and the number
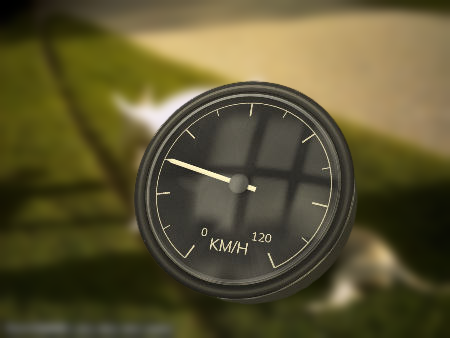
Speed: km/h 30
